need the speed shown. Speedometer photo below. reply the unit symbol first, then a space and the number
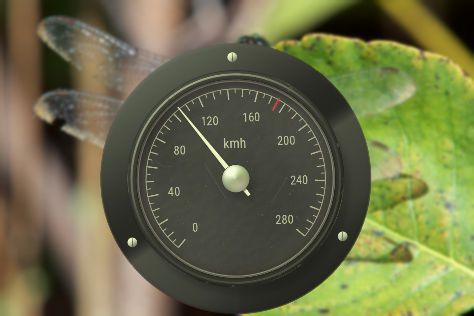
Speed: km/h 105
